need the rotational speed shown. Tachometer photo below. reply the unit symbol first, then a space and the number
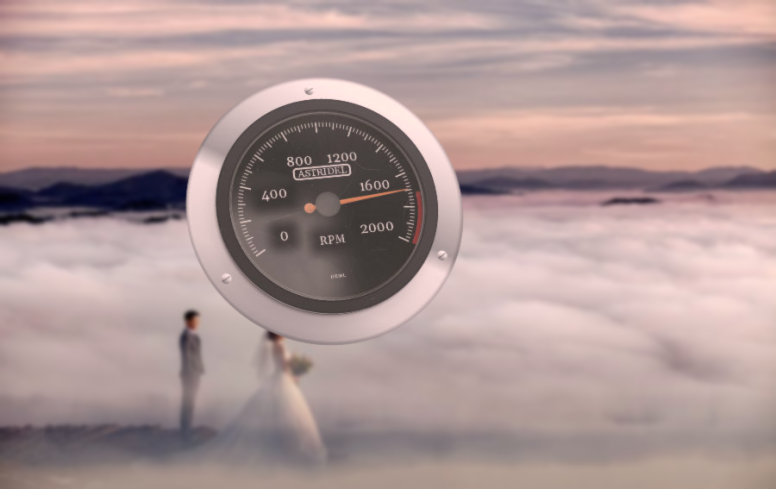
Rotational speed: rpm 1700
